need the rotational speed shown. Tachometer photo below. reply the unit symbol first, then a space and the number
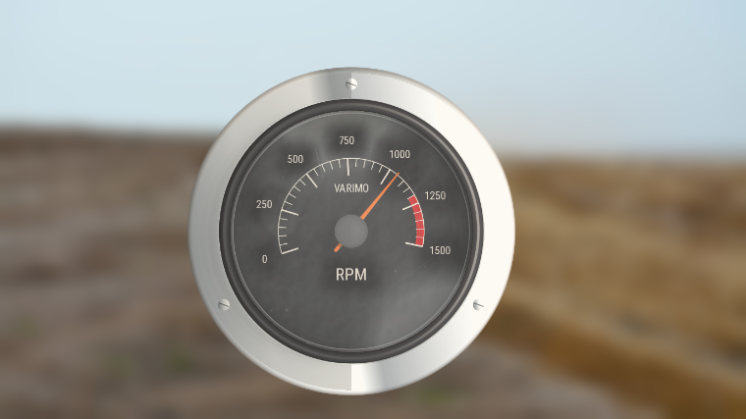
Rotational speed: rpm 1050
